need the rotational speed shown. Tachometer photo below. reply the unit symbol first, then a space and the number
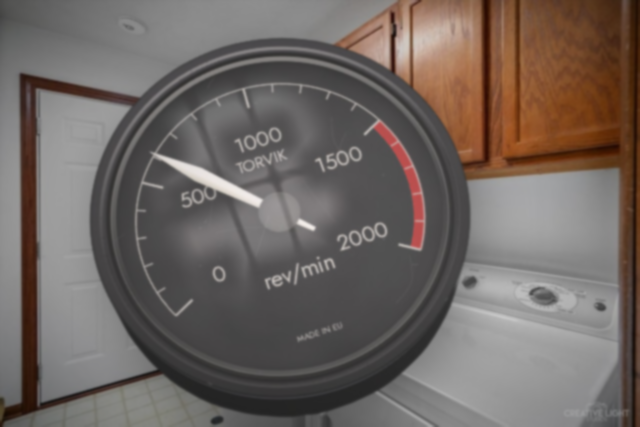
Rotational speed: rpm 600
